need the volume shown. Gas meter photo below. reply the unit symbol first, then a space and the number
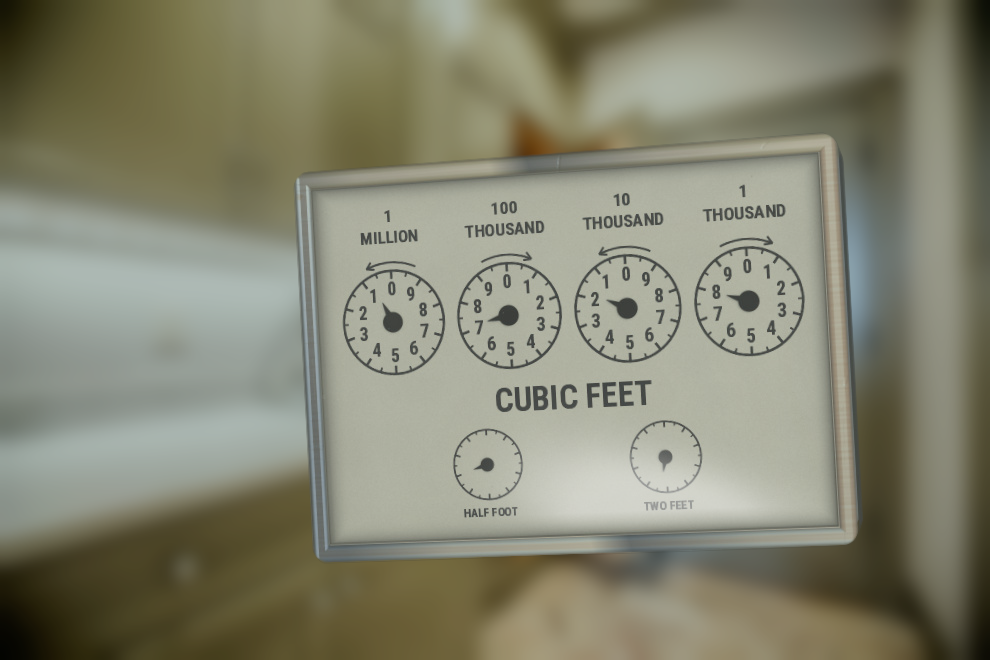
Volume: ft³ 71800
